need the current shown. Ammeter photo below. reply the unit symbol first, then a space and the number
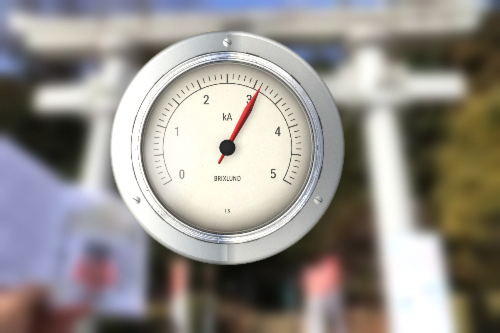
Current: kA 3.1
